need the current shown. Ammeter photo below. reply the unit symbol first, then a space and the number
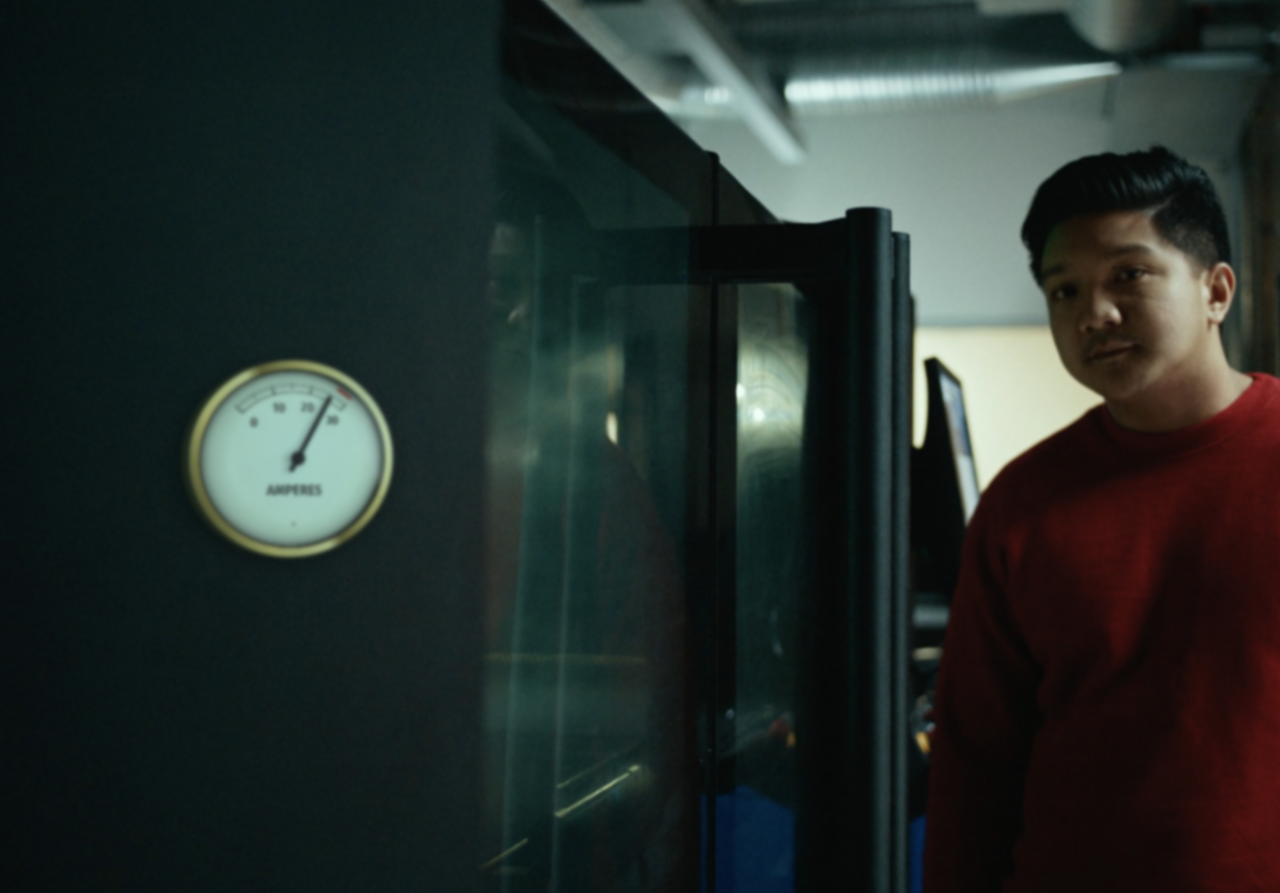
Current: A 25
